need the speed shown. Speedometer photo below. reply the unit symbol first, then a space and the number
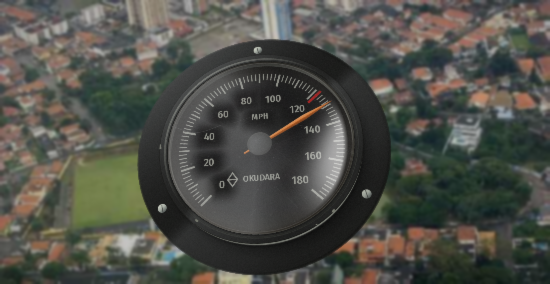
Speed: mph 130
